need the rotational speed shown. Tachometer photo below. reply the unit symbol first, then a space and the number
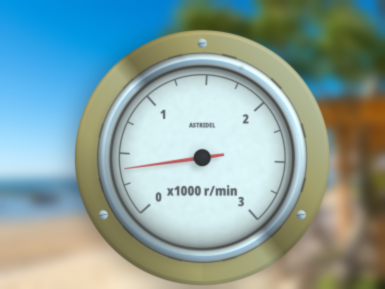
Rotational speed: rpm 375
